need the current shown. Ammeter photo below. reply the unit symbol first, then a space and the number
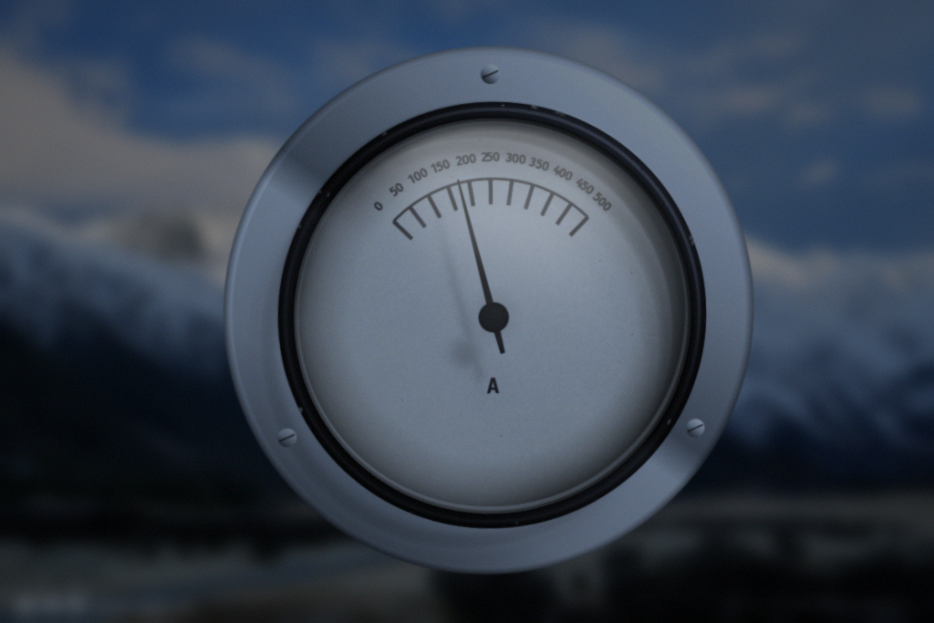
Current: A 175
